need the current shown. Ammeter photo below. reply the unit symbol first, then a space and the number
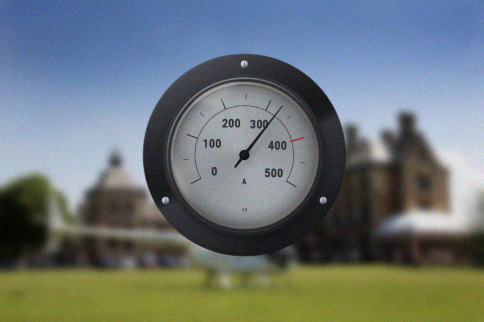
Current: A 325
